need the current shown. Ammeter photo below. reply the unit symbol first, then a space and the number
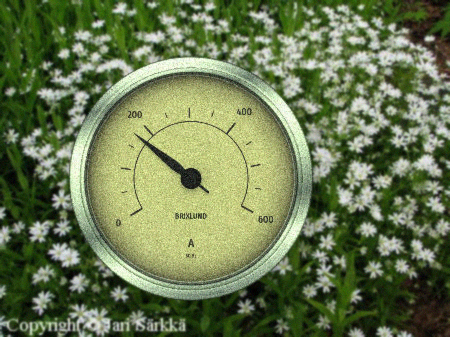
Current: A 175
